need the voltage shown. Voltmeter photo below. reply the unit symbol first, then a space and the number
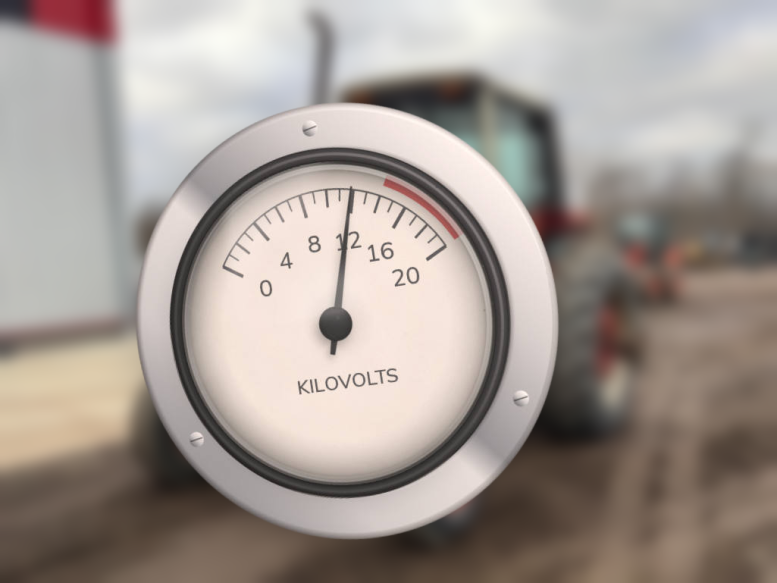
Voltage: kV 12
